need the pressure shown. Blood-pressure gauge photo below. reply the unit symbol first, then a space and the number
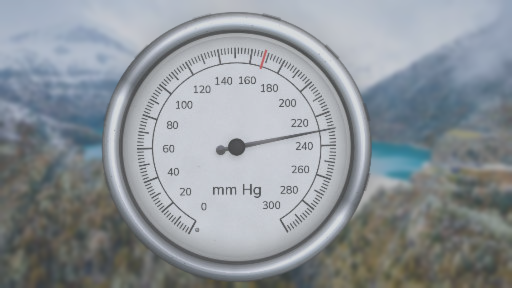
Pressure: mmHg 230
